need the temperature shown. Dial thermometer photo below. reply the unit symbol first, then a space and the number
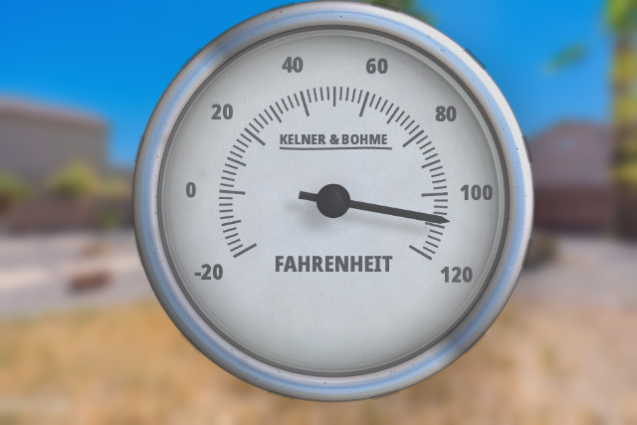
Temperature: °F 108
